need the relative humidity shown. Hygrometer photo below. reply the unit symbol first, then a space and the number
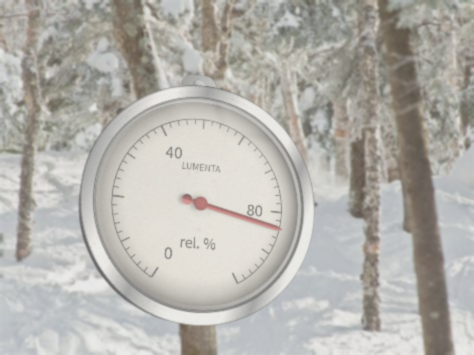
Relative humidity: % 84
